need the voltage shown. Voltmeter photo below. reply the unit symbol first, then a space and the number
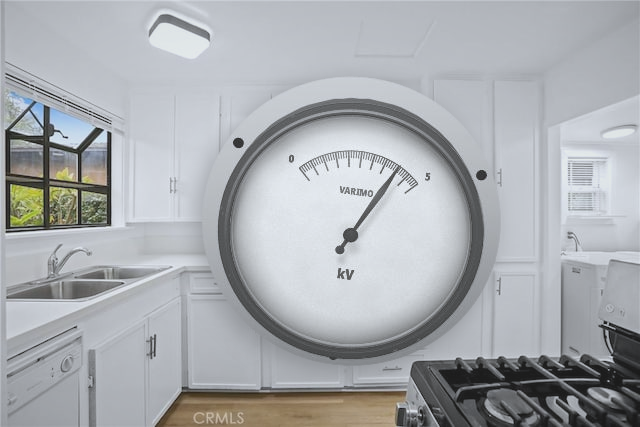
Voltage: kV 4
